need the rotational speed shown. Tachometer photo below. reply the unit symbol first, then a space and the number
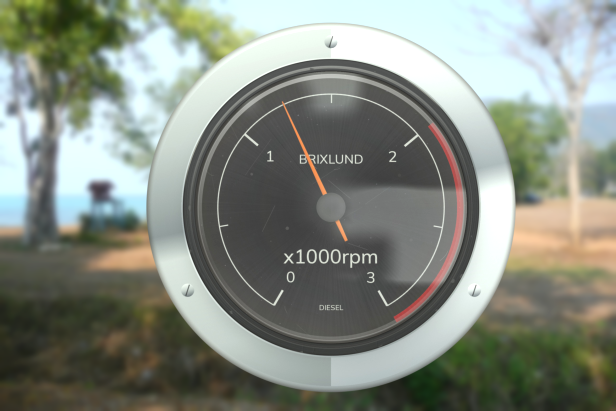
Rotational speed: rpm 1250
